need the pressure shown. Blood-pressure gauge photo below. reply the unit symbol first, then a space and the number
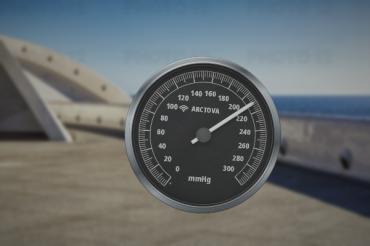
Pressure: mmHg 210
